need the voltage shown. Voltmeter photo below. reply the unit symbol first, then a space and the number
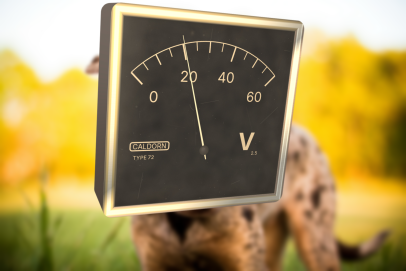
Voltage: V 20
